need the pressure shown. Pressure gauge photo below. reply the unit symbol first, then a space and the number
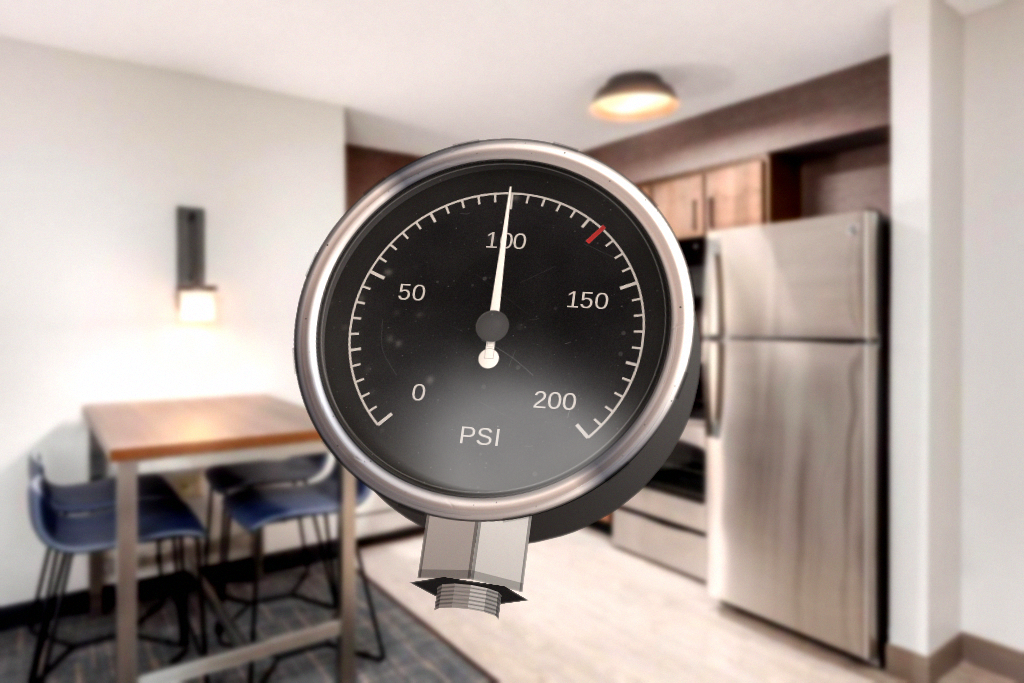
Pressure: psi 100
